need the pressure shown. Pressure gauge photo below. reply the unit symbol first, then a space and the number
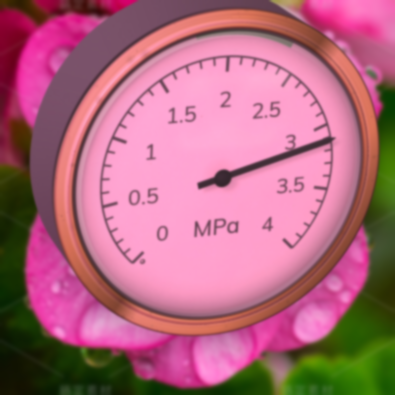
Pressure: MPa 3.1
